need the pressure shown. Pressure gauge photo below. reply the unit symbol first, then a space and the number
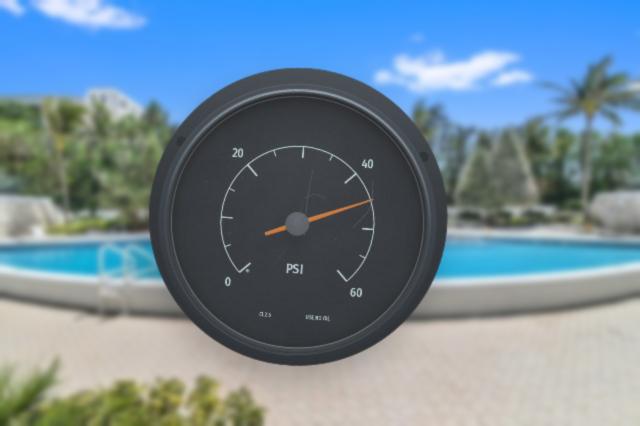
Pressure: psi 45
